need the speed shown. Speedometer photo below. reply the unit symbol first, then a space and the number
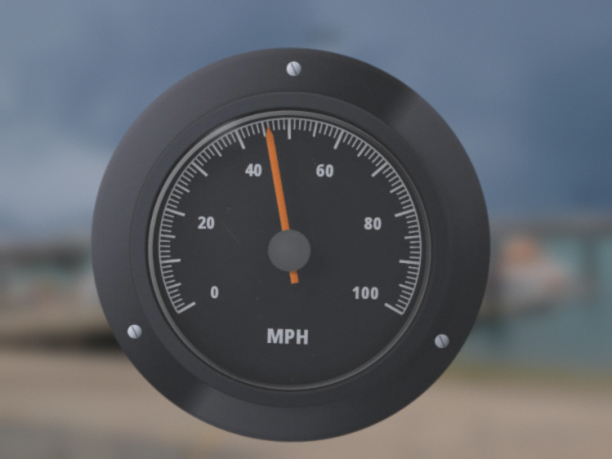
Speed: mph 46
